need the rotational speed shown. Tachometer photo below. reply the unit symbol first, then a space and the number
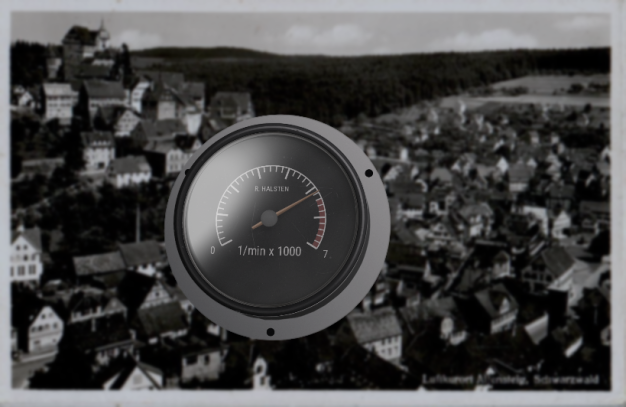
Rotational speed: rpm 5200
